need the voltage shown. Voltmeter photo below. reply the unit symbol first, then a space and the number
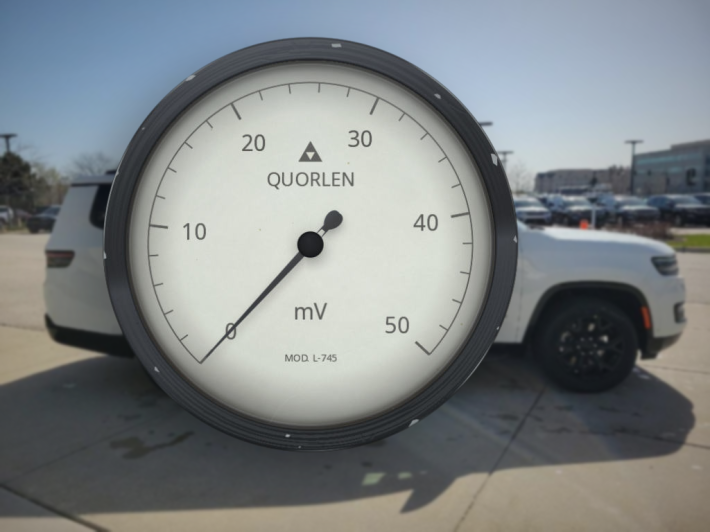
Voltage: mV 0
